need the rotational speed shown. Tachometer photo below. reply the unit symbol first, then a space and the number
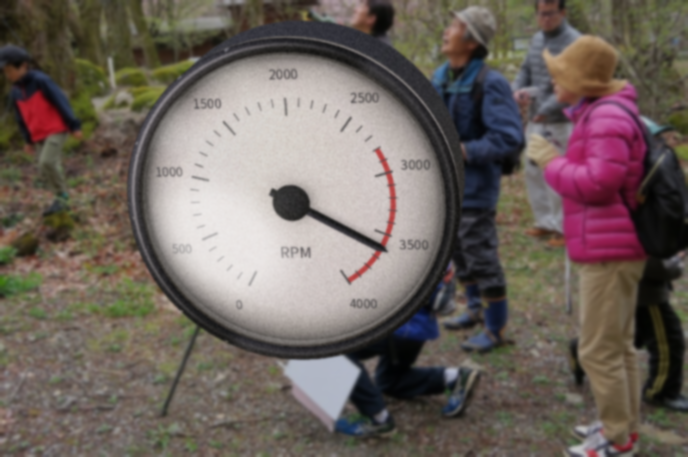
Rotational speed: rpm 3600
